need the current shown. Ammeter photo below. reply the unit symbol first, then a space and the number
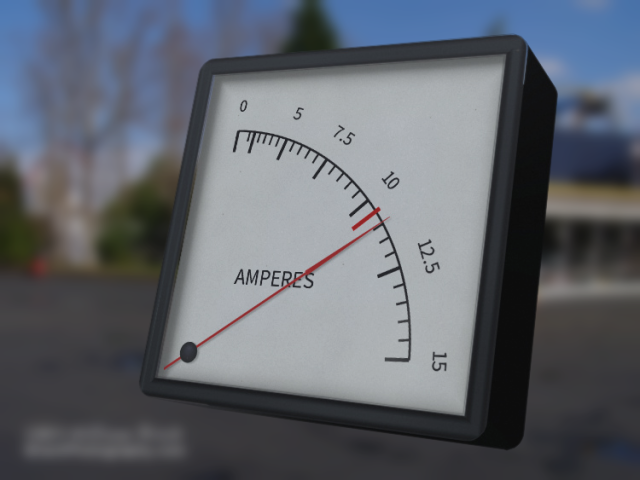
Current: A 11
